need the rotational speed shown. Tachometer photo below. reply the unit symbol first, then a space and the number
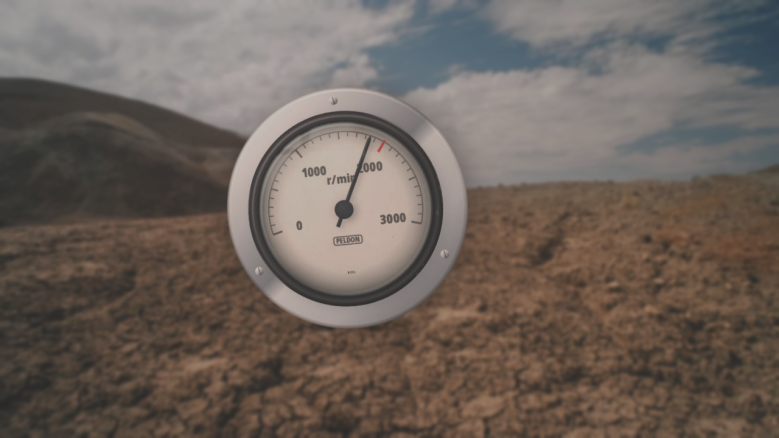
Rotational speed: rpm 1850
